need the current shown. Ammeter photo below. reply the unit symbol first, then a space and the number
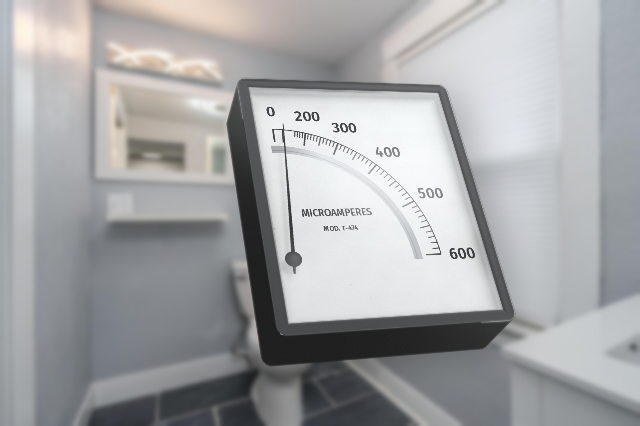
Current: µA 100
